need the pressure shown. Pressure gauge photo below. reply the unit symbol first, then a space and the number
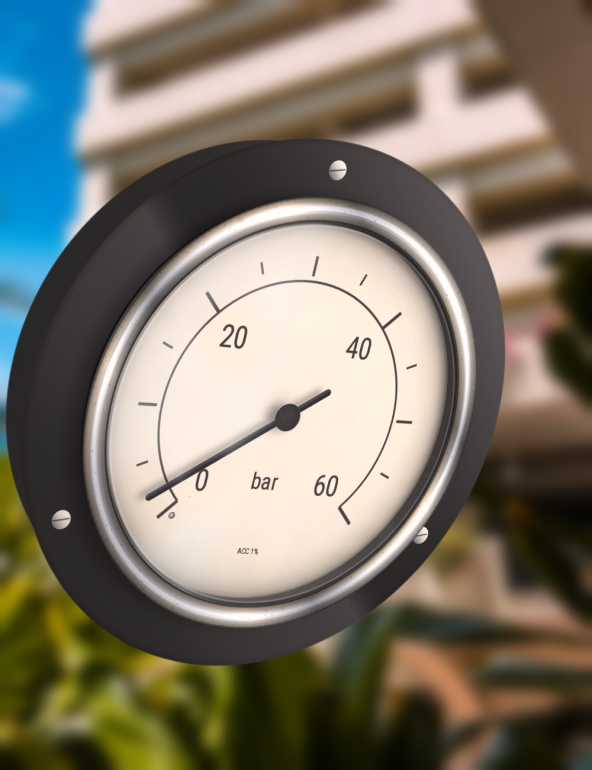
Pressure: bar 2.5
